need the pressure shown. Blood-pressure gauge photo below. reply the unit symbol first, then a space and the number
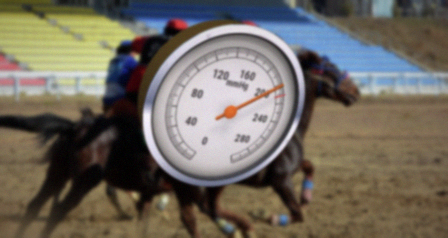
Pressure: mmHg 200
